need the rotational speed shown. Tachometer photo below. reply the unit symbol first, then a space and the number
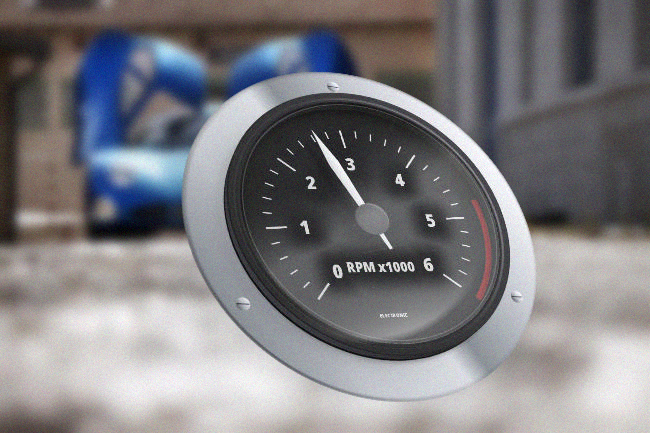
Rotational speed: rpm 2600
